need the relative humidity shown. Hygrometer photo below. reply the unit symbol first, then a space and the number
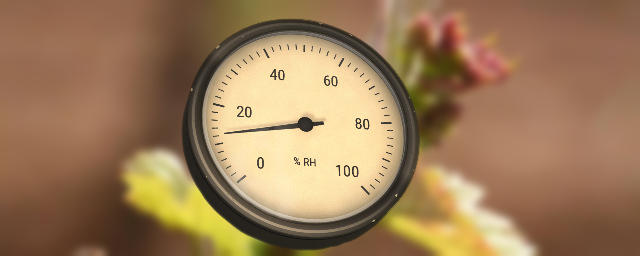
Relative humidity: % 12
